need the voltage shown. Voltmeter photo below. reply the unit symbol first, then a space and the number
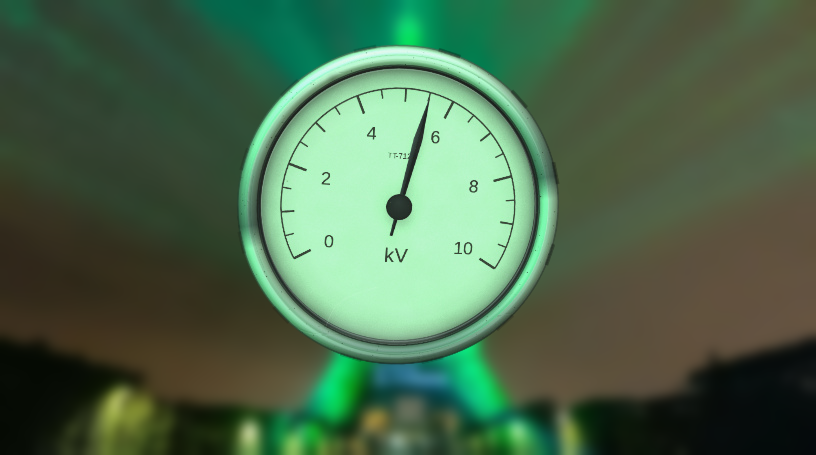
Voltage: kV 5.5
